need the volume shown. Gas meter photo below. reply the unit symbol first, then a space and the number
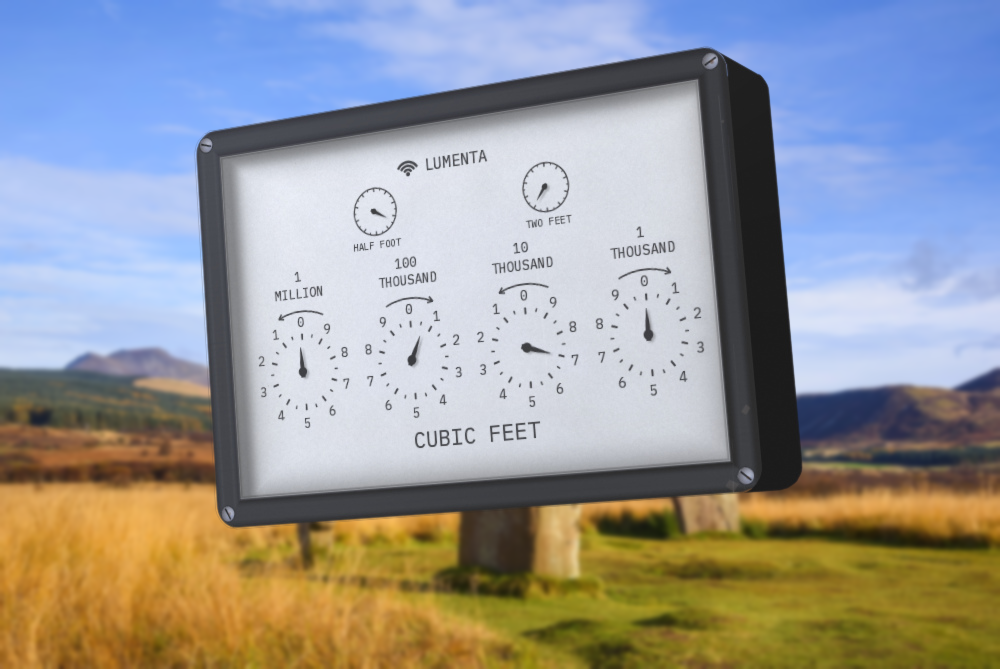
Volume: ft³ 7000
